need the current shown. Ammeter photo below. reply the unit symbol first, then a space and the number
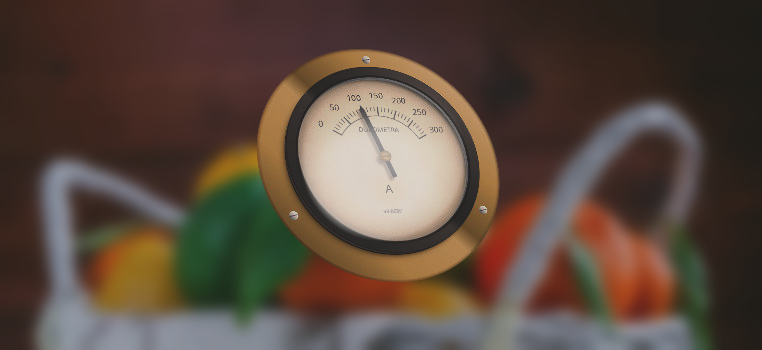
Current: A 100
